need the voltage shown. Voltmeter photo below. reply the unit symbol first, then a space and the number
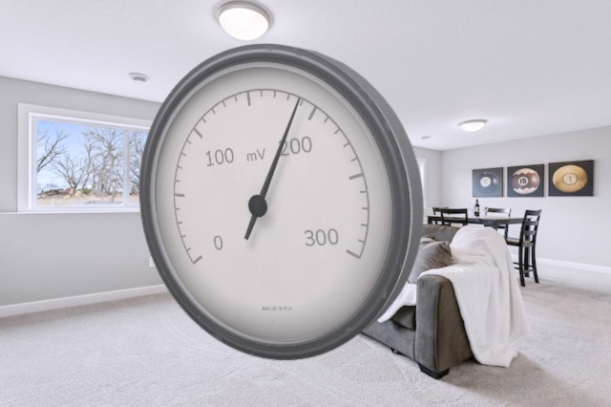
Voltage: mV 190
